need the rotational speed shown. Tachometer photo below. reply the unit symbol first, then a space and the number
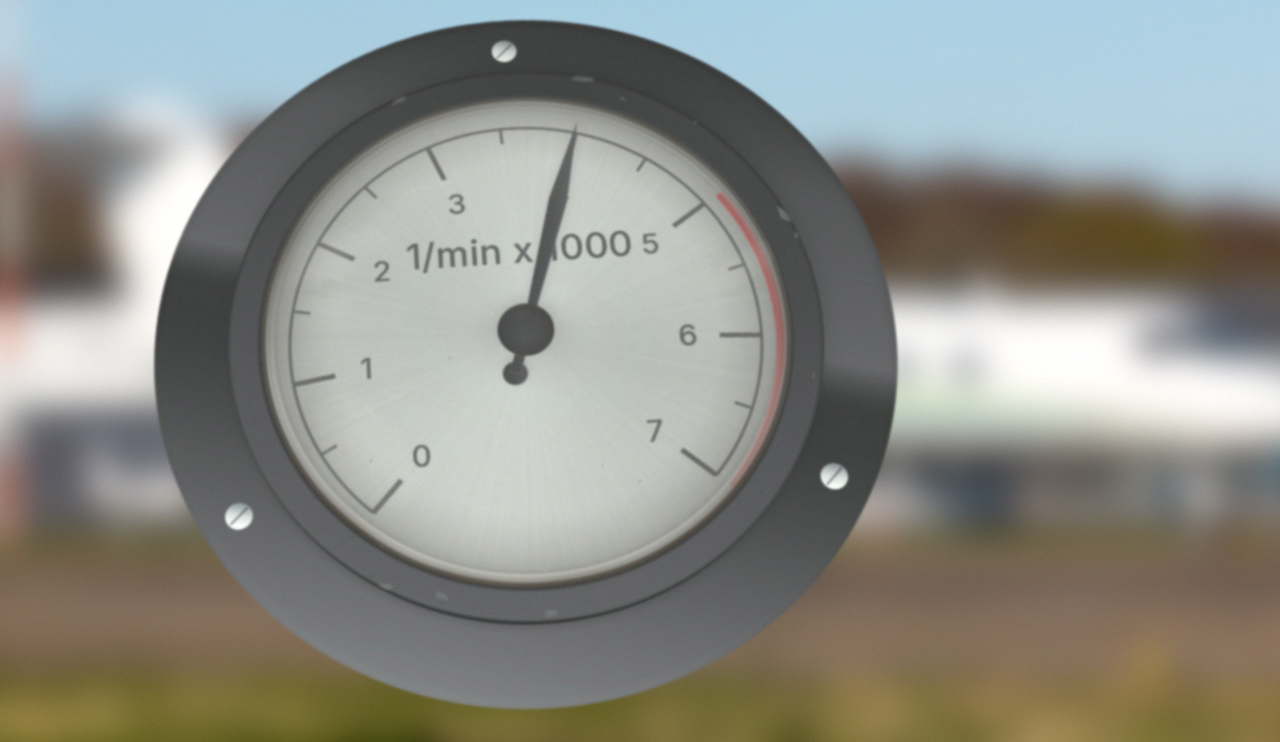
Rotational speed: rpm 4000
